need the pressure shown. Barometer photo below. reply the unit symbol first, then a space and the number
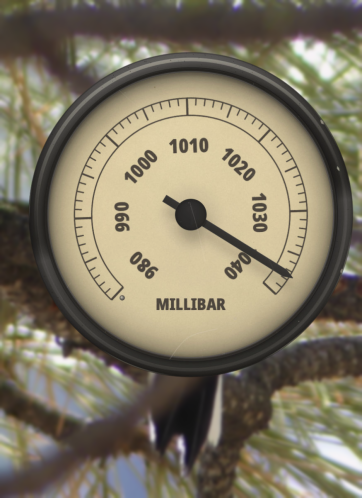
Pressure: mbar 1037.5
